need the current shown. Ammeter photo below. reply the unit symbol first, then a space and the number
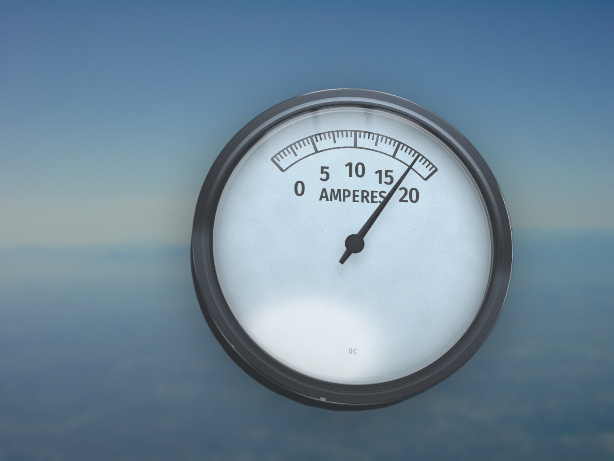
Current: A 17.5
